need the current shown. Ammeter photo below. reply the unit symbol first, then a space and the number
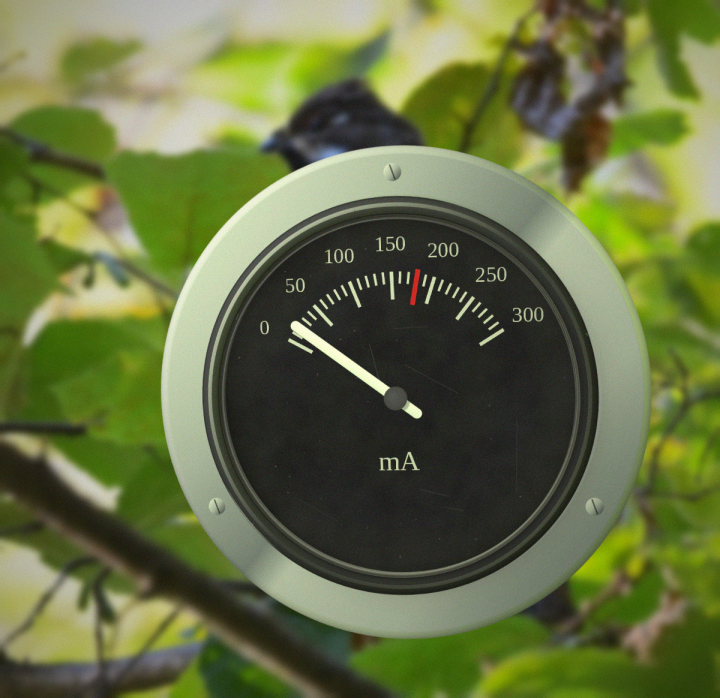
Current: mA 20
